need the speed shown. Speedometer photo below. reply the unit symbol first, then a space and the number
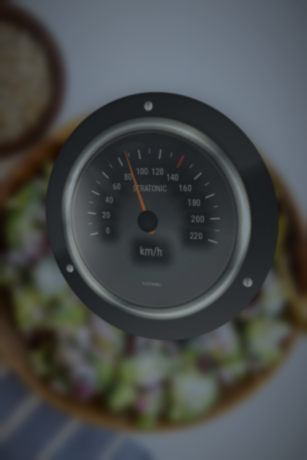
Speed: km/h 90
